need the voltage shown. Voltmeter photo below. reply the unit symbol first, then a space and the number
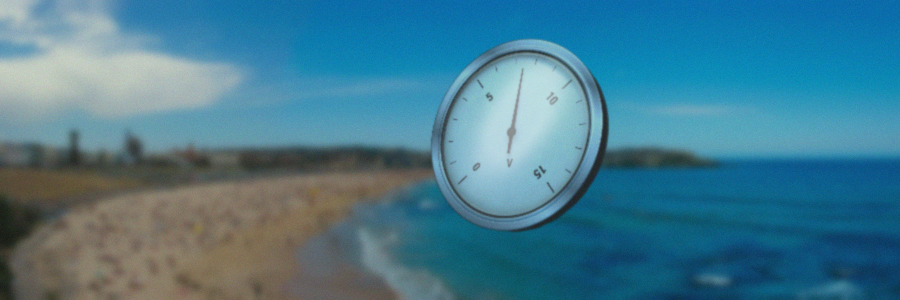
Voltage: V 7.5
